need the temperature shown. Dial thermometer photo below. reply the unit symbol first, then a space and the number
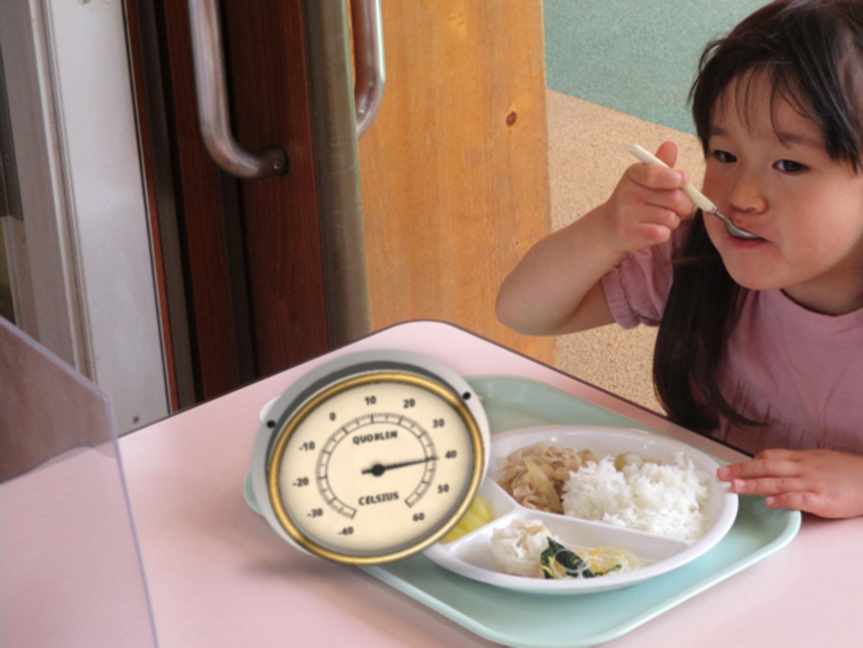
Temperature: °C 40
